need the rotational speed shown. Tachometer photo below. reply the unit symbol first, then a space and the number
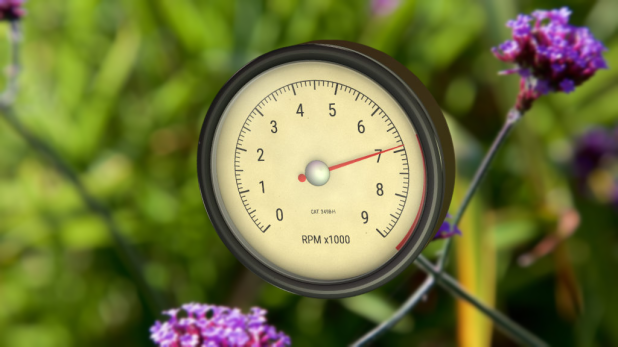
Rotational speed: rpm 6900
